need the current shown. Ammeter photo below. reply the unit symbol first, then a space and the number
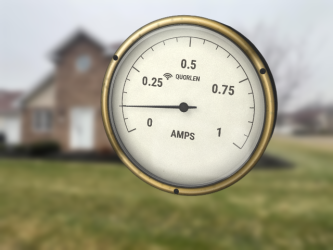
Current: A 0.1
